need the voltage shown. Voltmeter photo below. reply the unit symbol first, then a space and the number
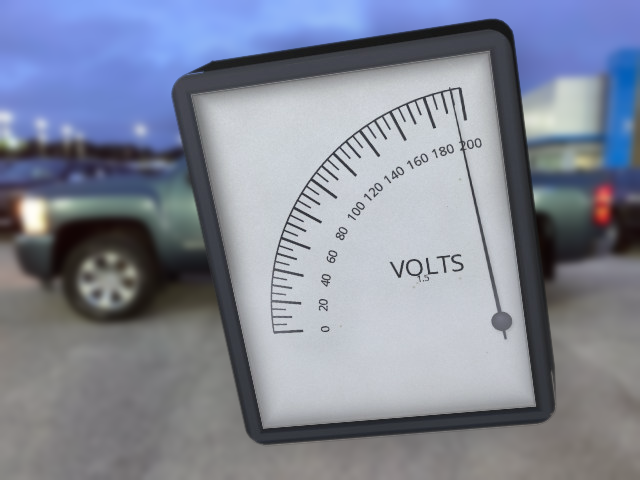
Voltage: V 195
